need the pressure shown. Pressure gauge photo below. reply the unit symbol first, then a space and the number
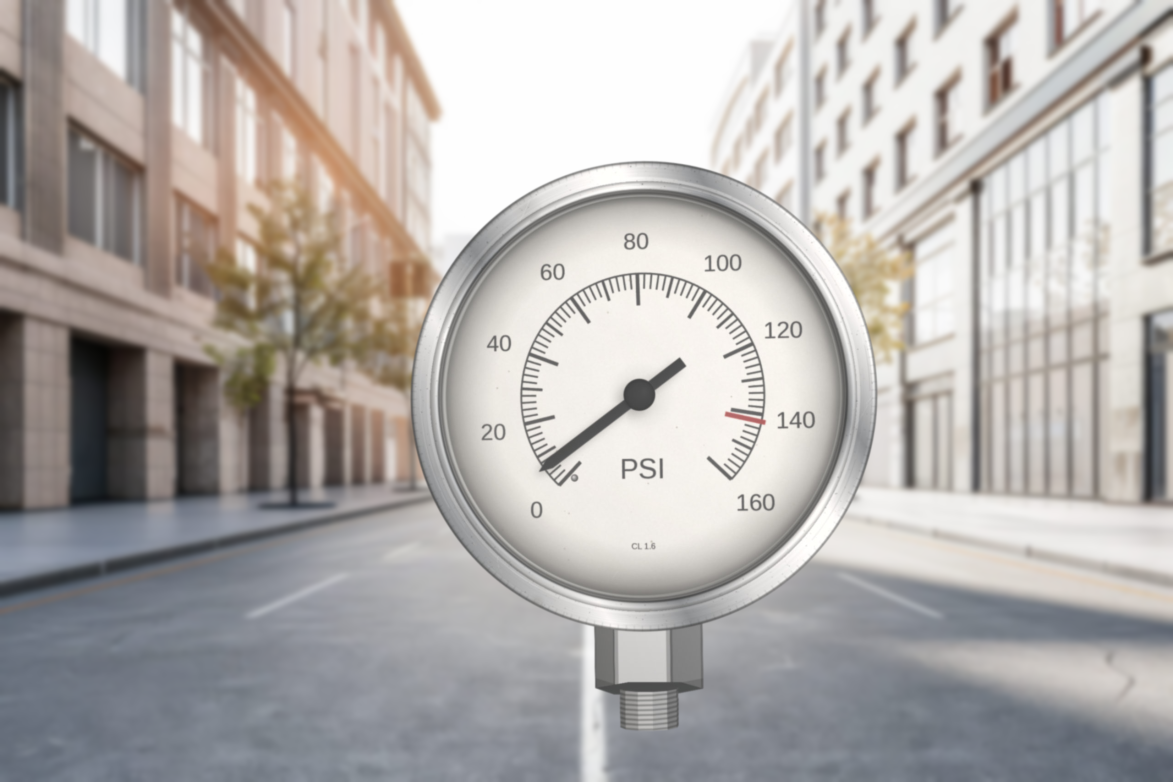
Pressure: psi 6
